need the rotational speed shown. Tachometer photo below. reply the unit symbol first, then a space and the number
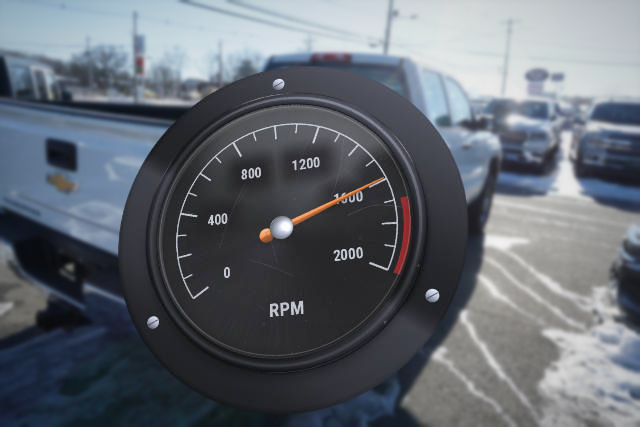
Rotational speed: rpm 1600
